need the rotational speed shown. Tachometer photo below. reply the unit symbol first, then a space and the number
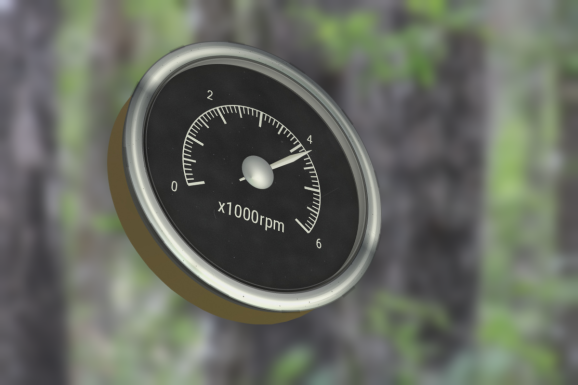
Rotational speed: rpm 4200
